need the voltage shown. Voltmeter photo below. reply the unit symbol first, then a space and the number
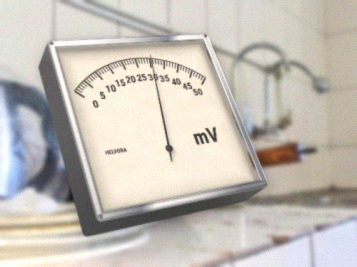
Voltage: mV 30
